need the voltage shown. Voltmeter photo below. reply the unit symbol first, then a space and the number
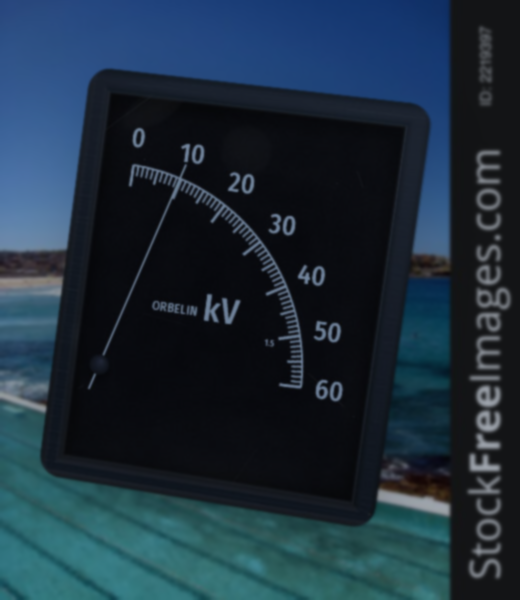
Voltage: kV 10
